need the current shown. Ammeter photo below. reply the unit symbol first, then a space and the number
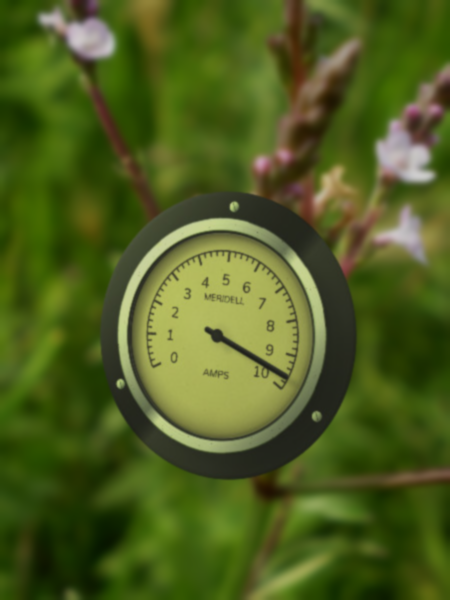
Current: A 9.6
